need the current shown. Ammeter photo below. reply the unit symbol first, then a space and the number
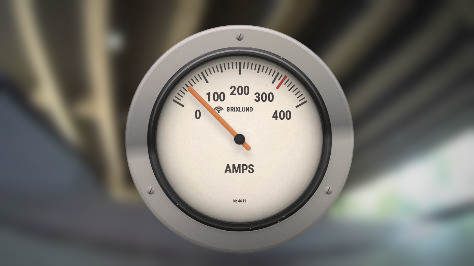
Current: A 50
